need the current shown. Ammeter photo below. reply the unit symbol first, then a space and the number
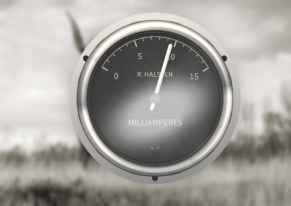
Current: mA 9.5
